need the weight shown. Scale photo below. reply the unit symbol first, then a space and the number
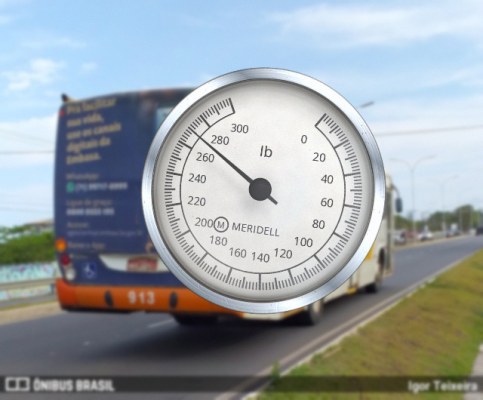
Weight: lb 270
